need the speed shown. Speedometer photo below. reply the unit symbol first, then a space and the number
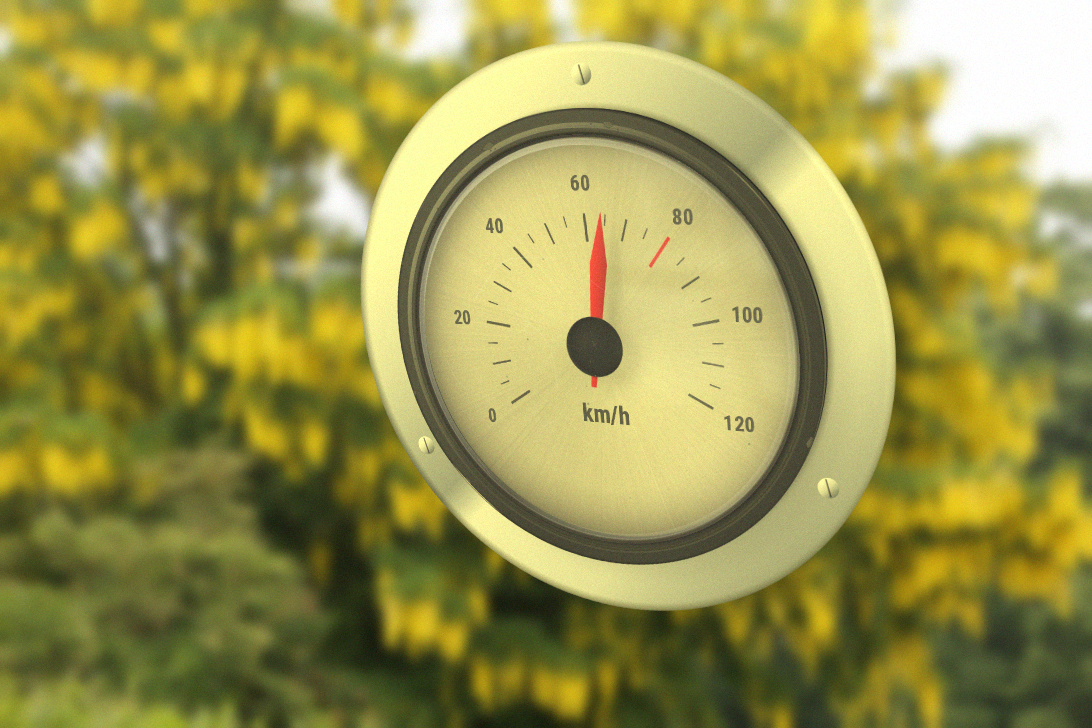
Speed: km/h 65
